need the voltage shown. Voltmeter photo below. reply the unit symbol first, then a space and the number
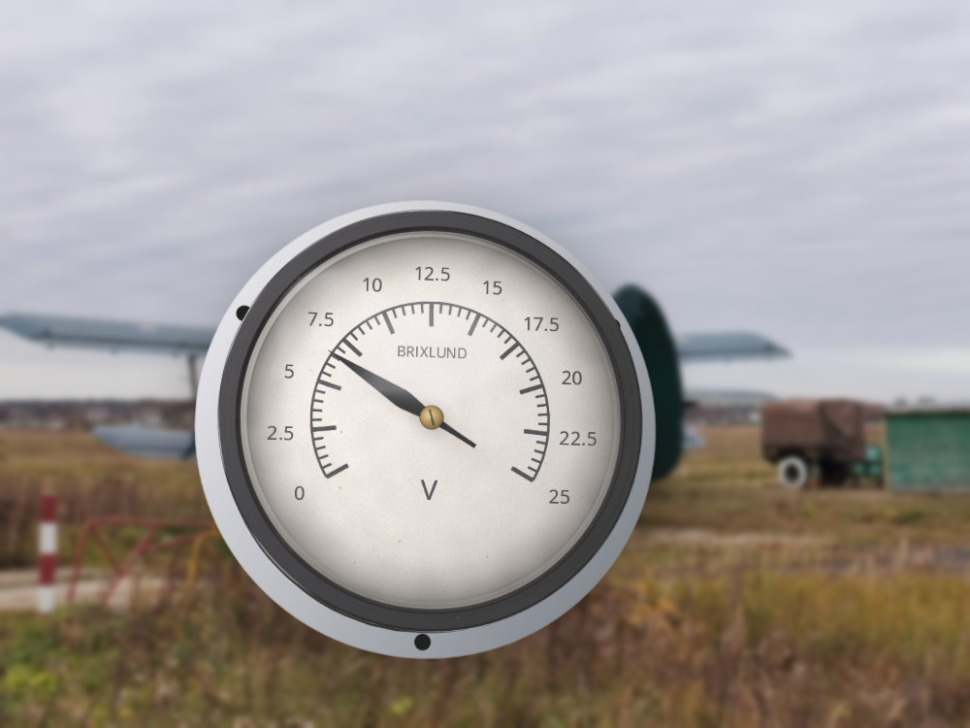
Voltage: V 6.5
